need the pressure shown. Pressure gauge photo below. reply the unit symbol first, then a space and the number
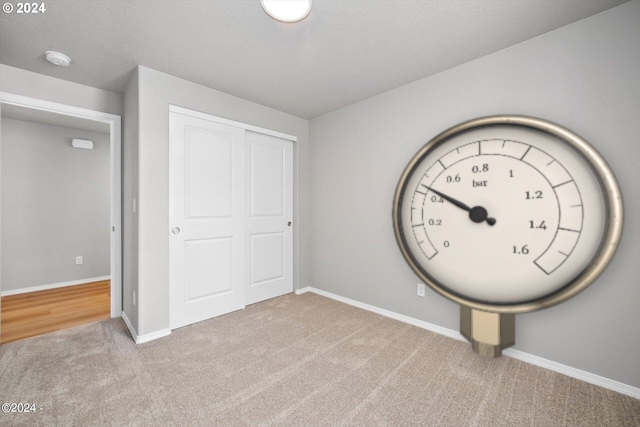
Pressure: bar 0.45
